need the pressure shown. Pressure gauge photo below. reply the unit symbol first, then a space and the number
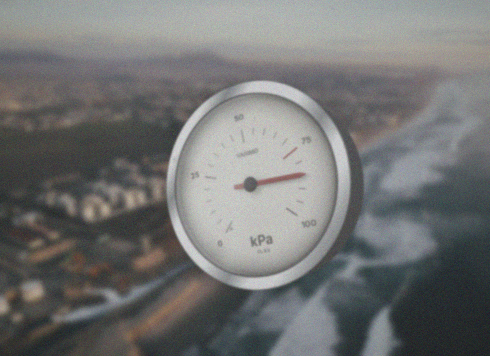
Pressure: kPa 85
